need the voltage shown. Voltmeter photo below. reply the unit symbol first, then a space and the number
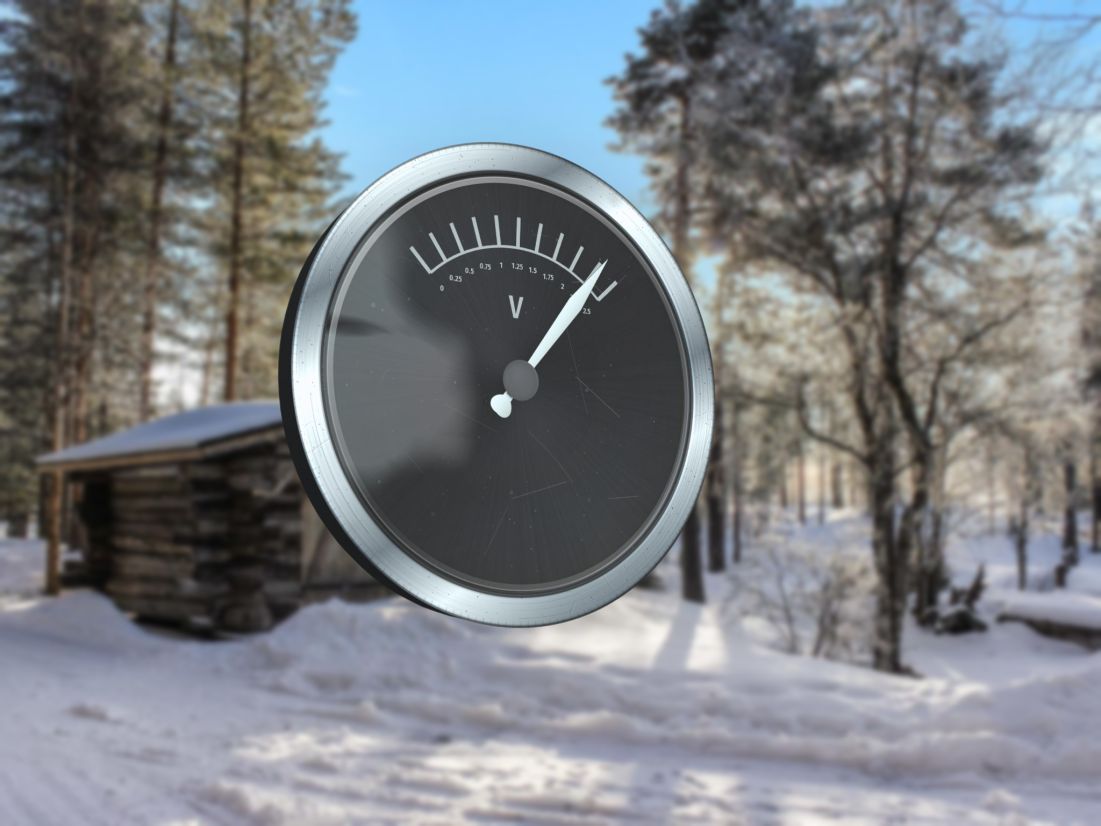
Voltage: V 2.25
